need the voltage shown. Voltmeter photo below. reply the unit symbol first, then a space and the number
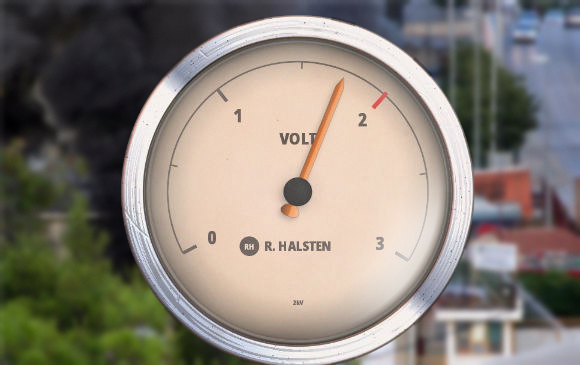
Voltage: V 1.75
